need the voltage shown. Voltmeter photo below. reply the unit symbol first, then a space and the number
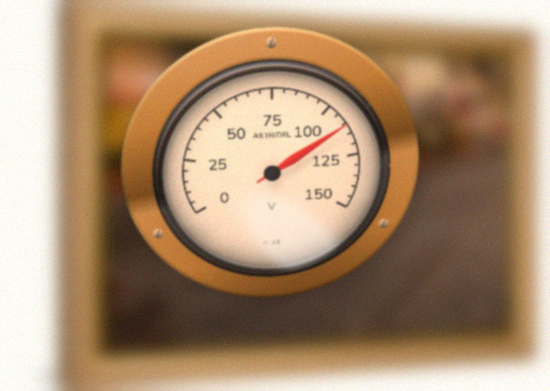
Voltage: V 110
